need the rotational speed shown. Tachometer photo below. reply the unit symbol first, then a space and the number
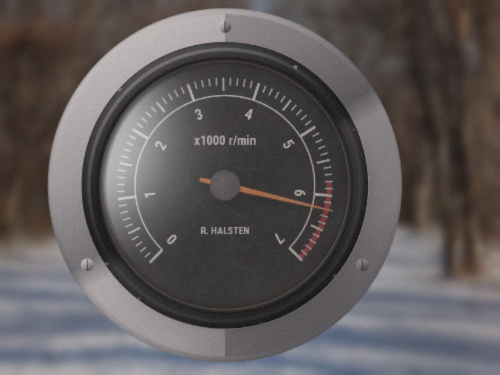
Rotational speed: rpm 6200
